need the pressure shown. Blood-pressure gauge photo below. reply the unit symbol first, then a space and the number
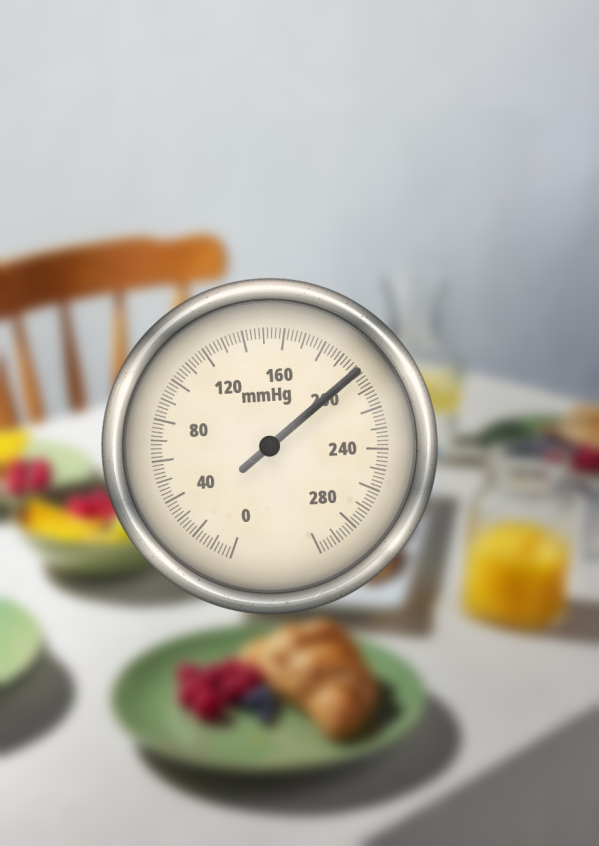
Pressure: mmHg 200
